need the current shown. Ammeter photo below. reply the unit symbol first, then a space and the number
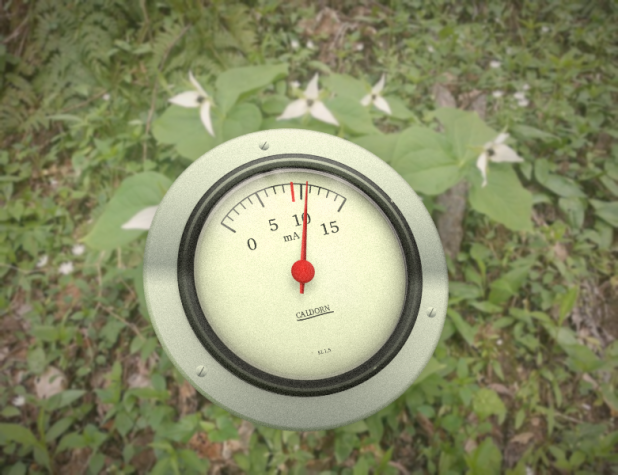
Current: mA 10.5
